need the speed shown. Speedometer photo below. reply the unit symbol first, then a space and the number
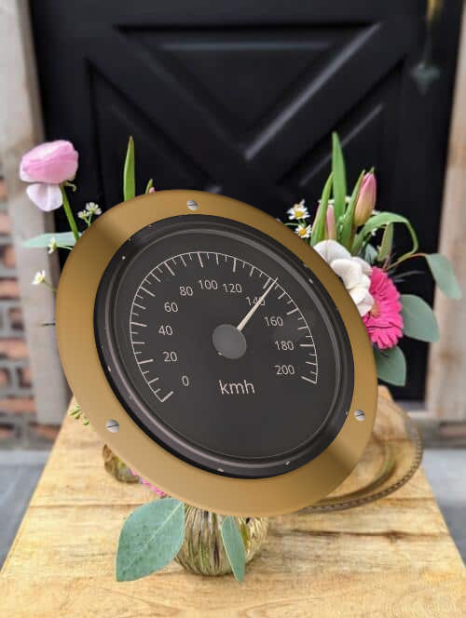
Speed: km/h 142.5
